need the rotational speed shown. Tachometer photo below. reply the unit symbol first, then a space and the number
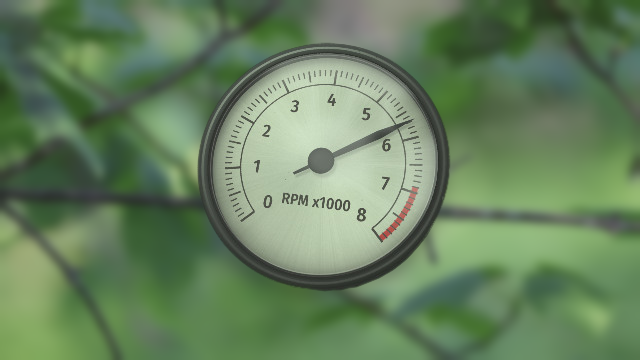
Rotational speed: rpm 5700
